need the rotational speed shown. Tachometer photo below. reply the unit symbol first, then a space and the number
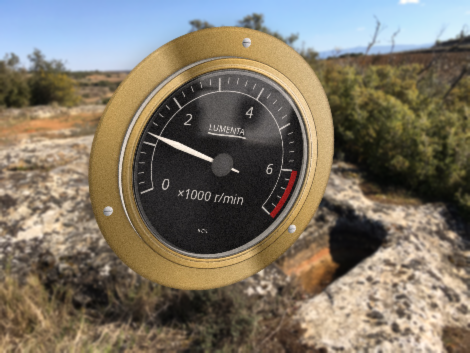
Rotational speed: rpm 1200
